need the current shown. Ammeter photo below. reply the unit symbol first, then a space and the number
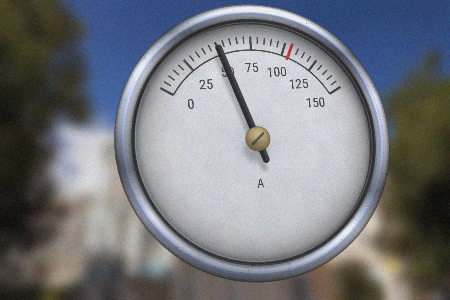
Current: A 50
